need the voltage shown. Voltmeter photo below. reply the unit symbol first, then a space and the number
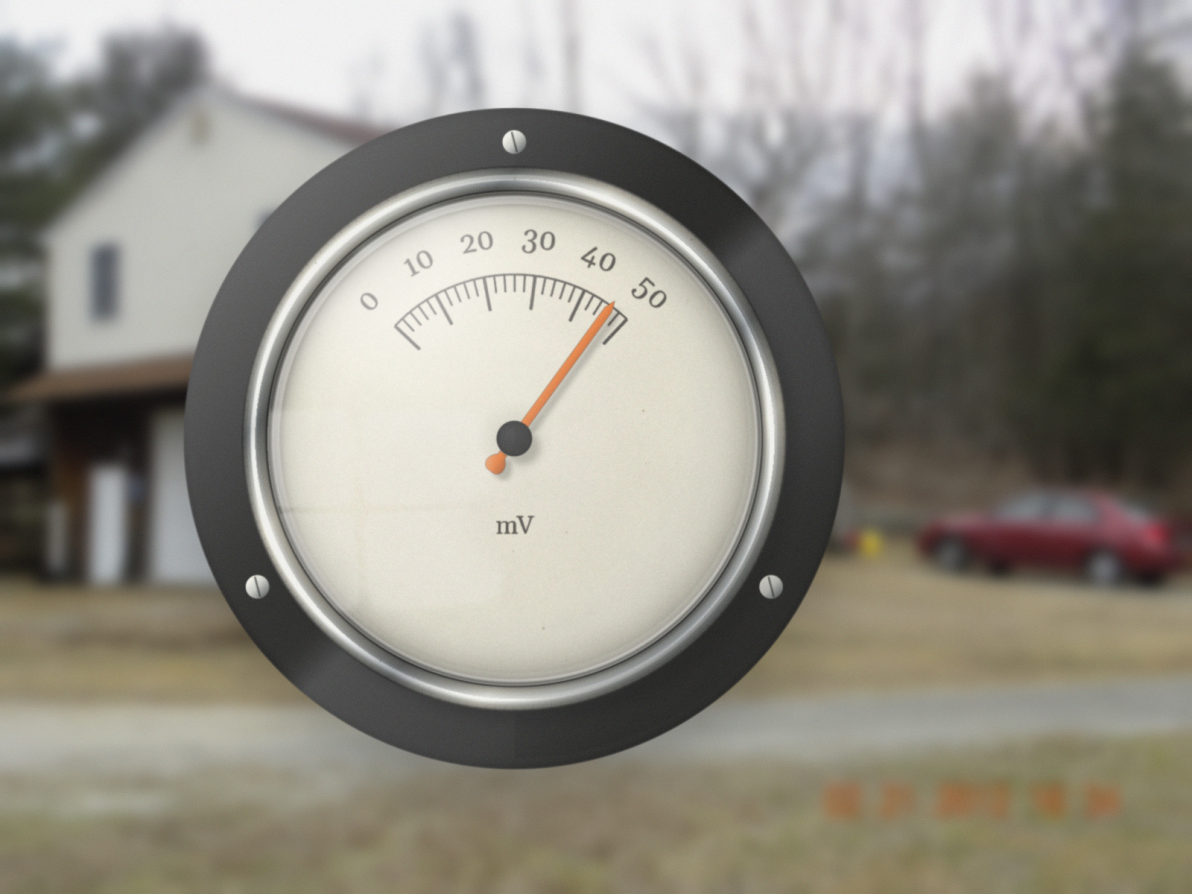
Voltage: mV 46
